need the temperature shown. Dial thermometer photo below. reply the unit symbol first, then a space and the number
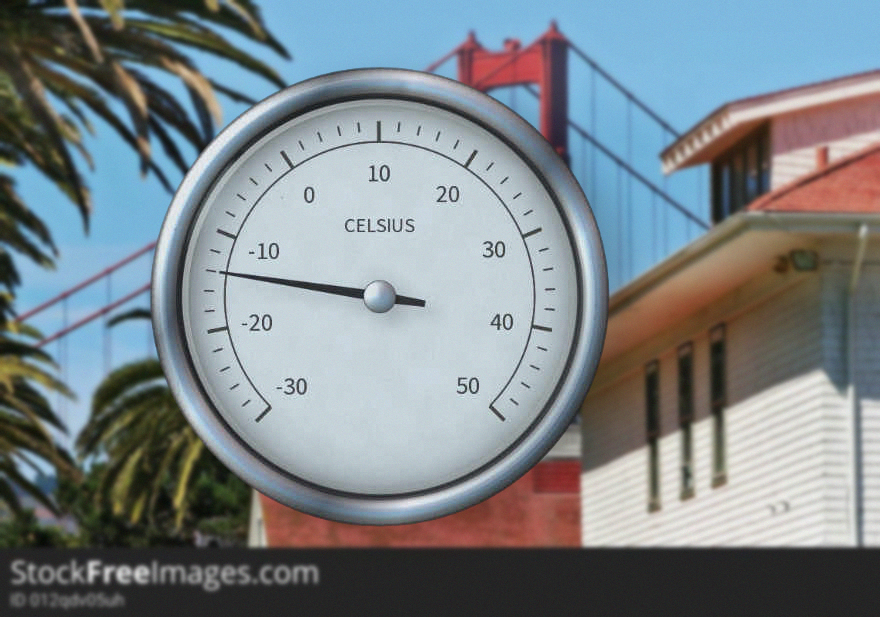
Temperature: °C -14
